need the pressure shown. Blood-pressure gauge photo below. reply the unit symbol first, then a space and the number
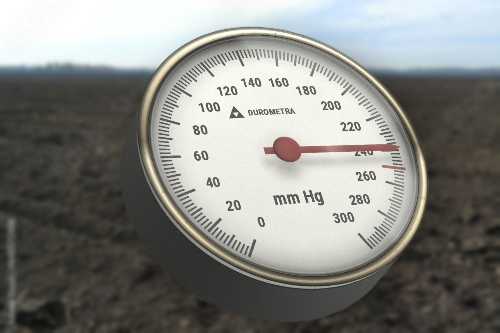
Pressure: mmHg 240
